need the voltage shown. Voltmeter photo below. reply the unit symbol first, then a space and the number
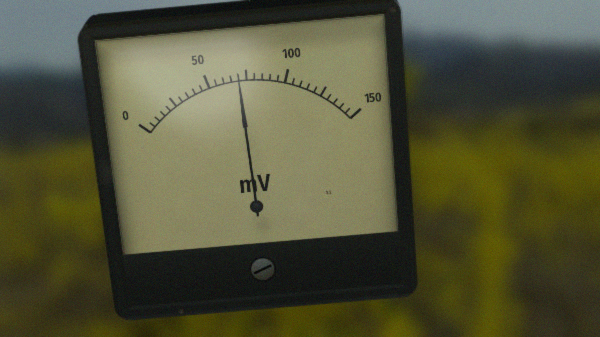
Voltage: mV 70
